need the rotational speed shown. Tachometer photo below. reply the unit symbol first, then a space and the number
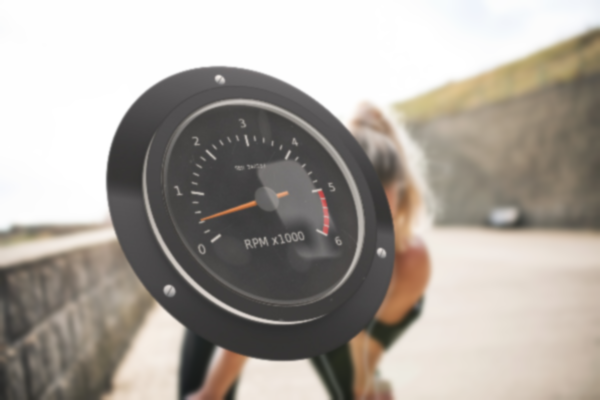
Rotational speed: rpm 400
